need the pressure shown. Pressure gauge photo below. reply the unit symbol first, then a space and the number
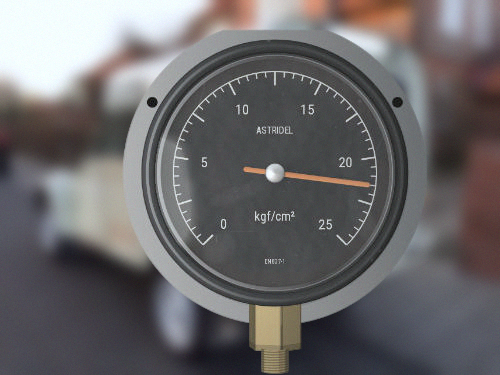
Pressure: kg/cm² 21.5
